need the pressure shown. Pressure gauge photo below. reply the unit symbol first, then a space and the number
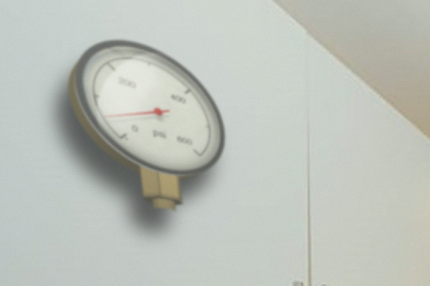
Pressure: psi 50
